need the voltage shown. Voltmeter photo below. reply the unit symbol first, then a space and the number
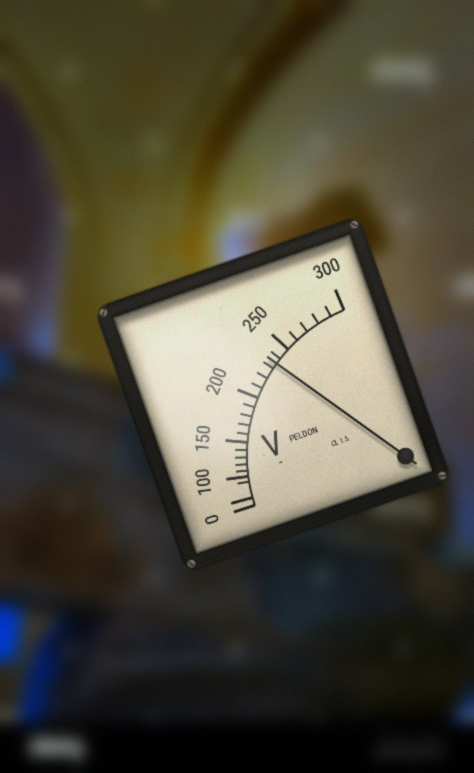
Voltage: V 235
